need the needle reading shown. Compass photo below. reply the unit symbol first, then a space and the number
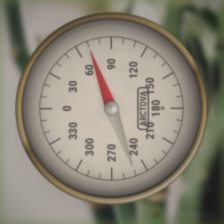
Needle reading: ° 70
